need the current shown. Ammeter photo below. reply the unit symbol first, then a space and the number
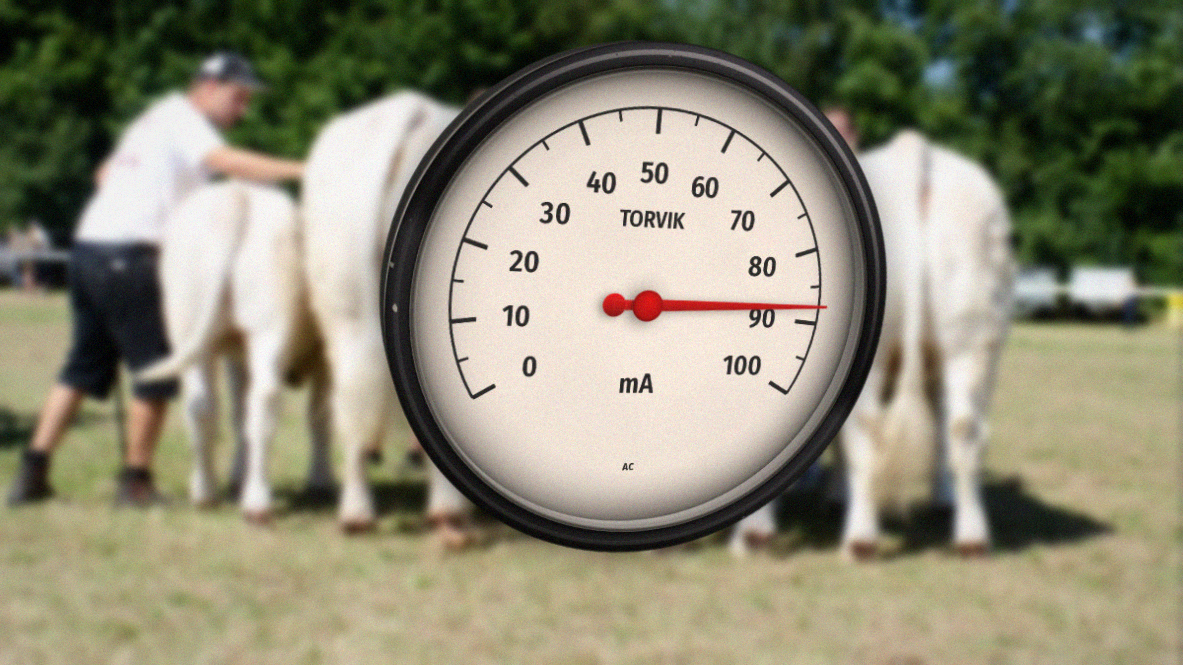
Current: mA 87.5
